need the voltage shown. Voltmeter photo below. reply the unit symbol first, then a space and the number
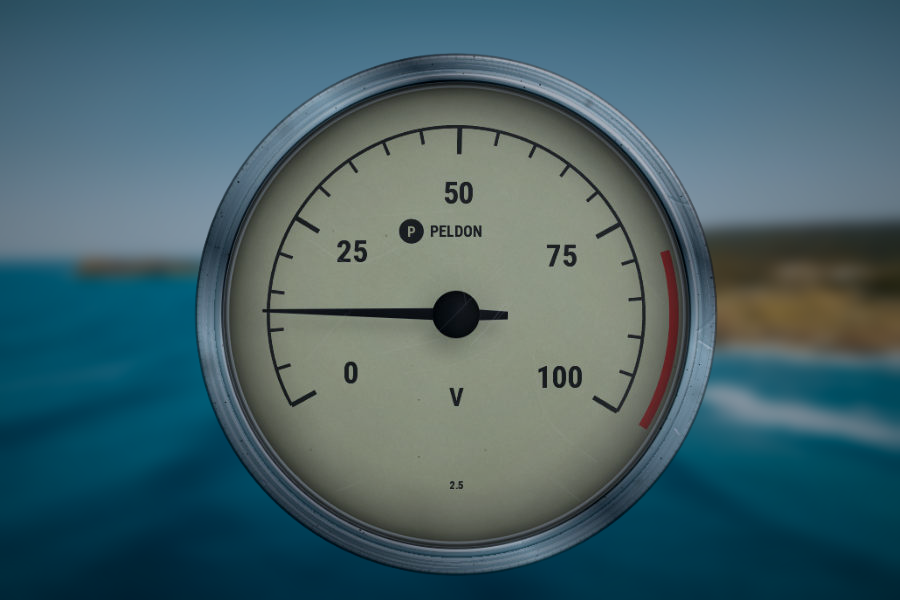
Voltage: V 12.5
